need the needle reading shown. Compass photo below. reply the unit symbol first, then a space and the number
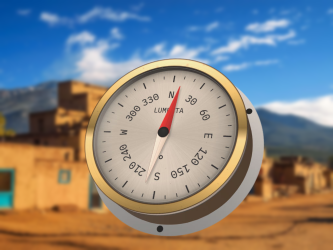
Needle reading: ° 10
